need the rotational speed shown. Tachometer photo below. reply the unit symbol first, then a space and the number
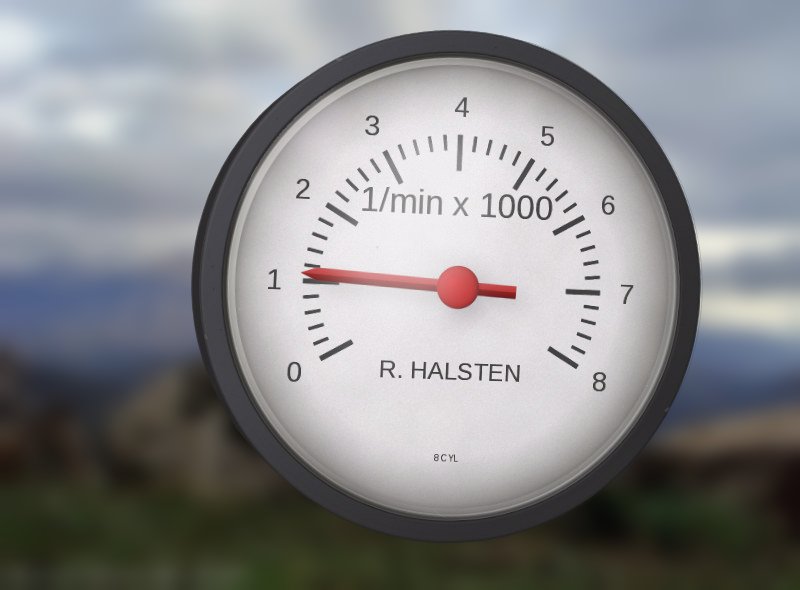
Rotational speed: rpm 1100
